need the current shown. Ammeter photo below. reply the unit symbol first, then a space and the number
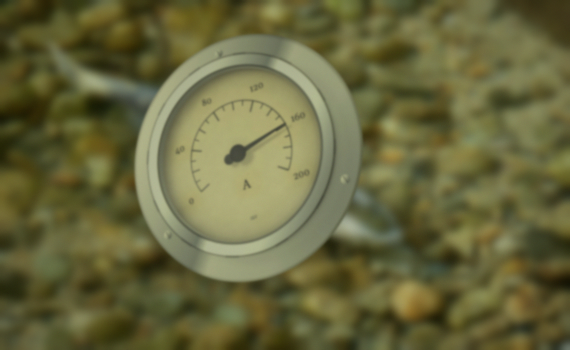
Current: A 160
